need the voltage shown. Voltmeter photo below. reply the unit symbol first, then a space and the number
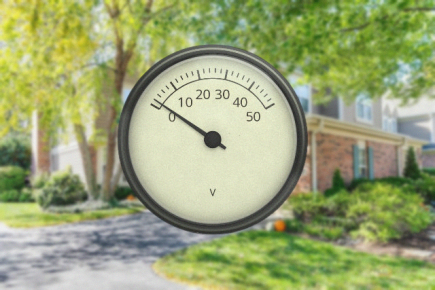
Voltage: V 2
